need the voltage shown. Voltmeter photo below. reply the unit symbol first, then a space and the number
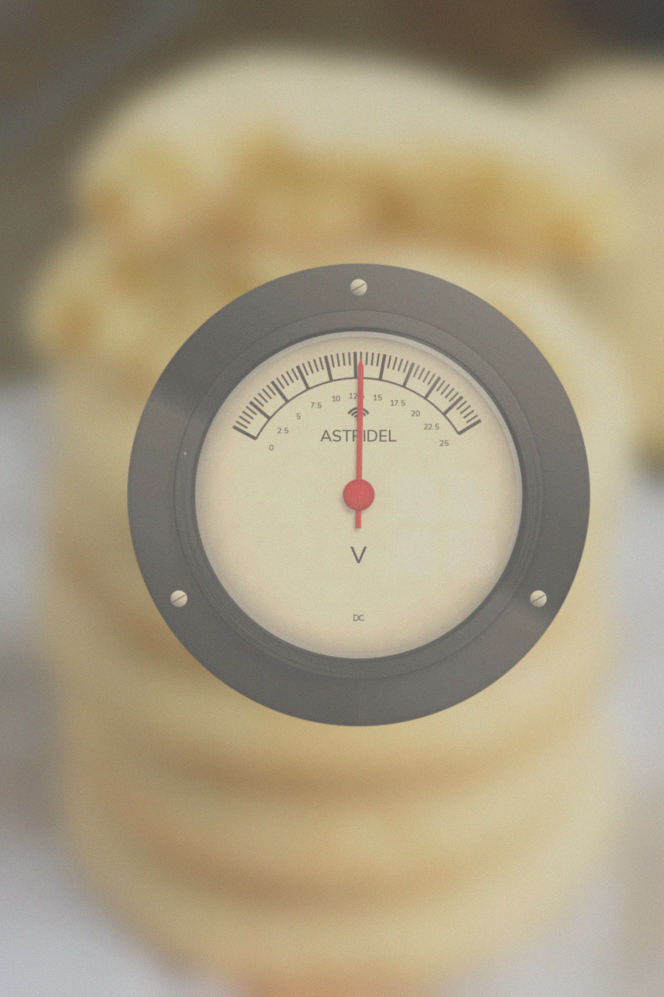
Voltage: V 13
